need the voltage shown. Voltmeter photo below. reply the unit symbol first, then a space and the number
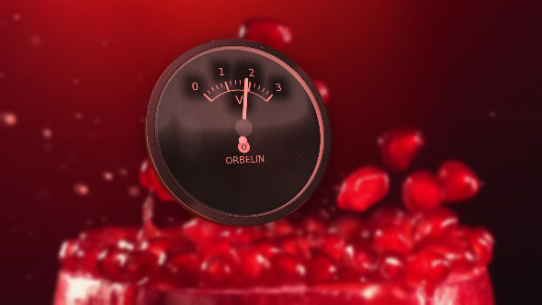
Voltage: V 1.8
